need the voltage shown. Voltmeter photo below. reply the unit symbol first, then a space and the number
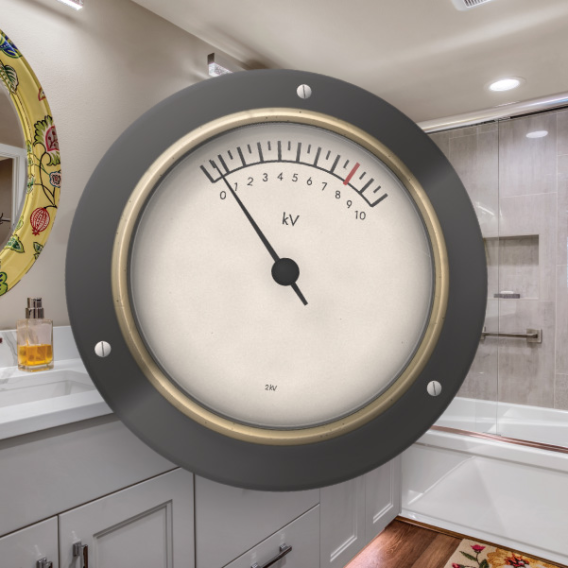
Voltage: kV 0.5
